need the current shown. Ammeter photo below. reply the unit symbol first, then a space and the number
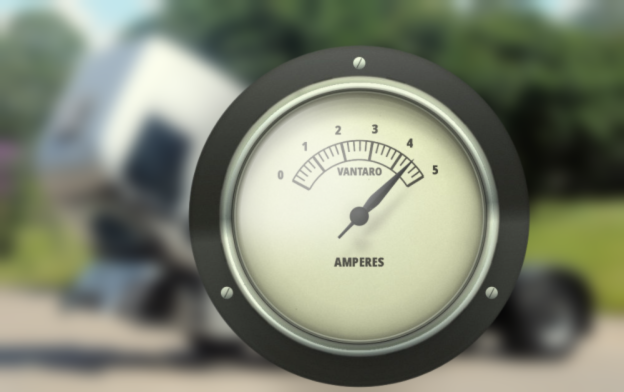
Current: A 4.4
